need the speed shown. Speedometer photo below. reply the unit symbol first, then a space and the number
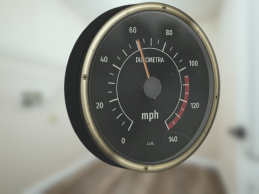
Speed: mph 60
